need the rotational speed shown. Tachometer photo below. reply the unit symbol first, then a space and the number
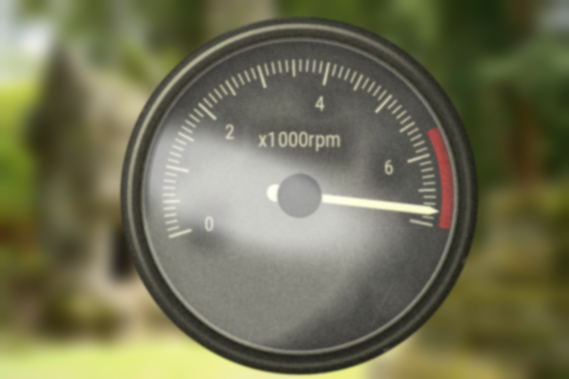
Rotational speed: rpm 6800
